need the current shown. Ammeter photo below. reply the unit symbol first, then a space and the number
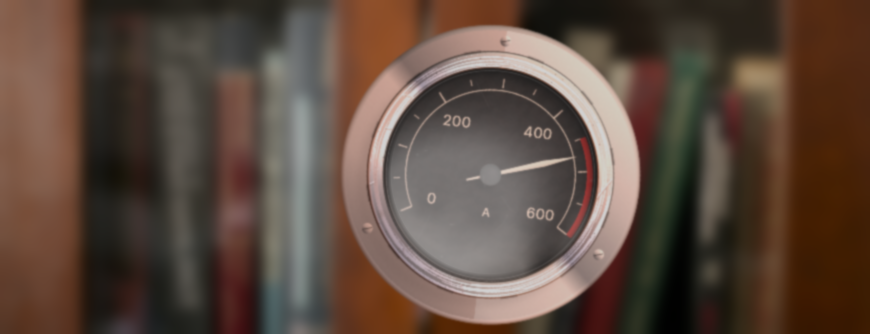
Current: A 475
